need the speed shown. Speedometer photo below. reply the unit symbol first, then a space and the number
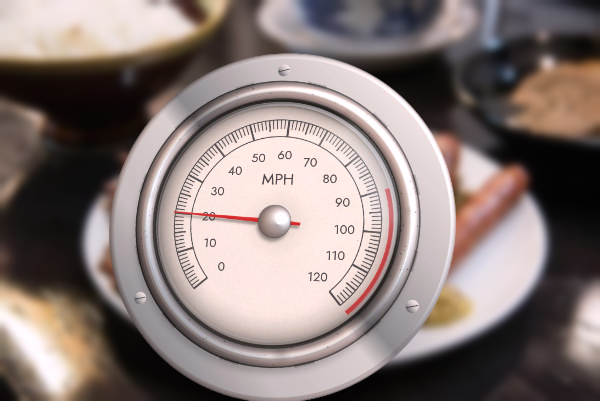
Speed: mph 20
